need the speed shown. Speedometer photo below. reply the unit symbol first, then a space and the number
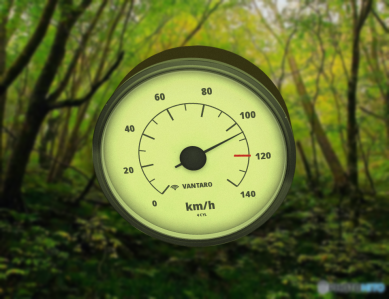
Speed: km/h 105
